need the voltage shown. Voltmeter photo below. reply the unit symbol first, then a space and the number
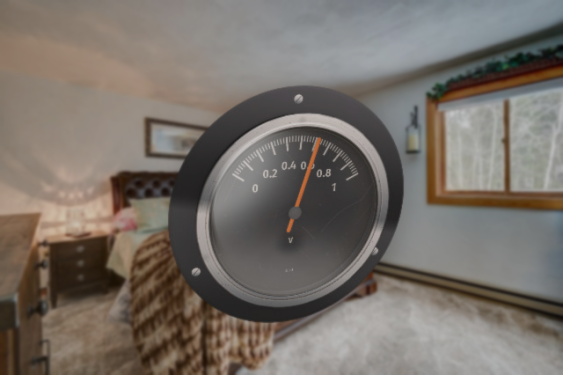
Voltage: V 0.6
